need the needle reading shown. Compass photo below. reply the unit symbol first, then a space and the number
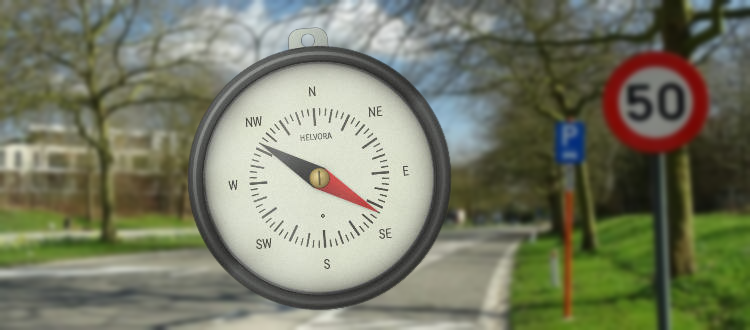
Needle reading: ° 125
